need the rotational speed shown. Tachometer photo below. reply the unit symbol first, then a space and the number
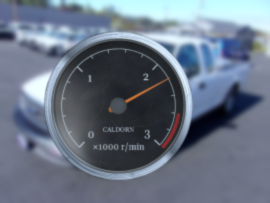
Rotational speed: rpm 2200
